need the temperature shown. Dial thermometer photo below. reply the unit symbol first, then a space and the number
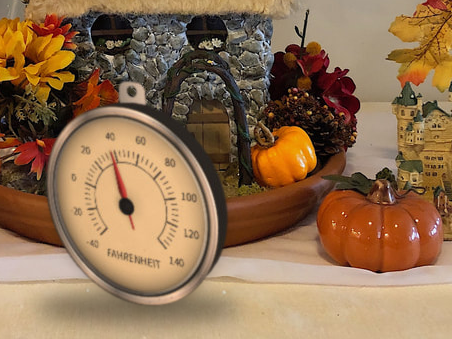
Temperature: °F 40
